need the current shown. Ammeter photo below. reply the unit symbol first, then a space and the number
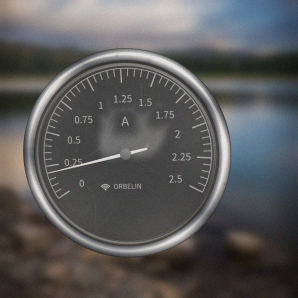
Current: A 0.2
